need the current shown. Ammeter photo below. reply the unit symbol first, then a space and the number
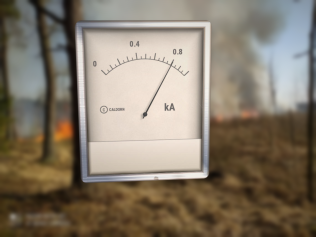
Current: kA 0.8
